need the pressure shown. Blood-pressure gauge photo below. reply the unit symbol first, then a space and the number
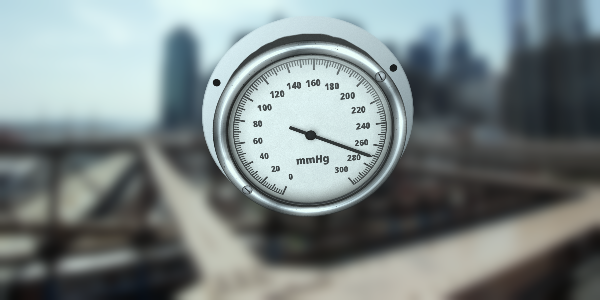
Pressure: mmHg 270
